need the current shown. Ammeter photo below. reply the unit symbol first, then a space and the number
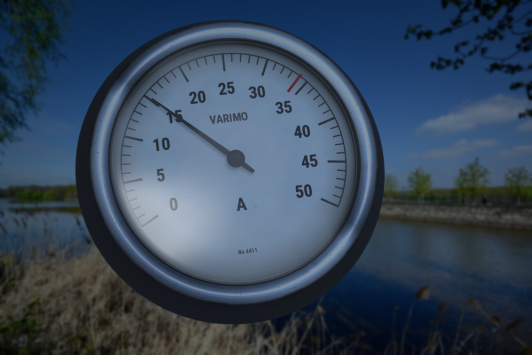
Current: A 15
